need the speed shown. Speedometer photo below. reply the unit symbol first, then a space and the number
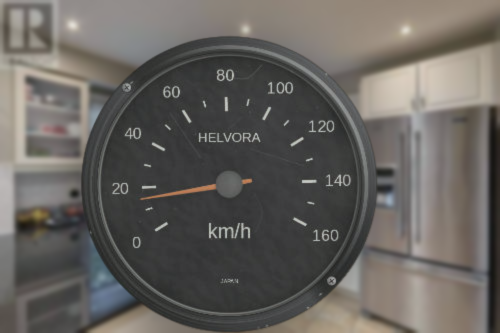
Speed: km/h 15
